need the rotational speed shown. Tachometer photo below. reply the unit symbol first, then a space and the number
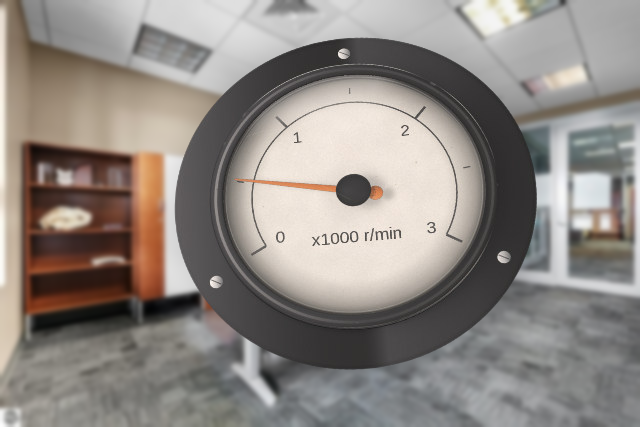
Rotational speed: rpm 500
